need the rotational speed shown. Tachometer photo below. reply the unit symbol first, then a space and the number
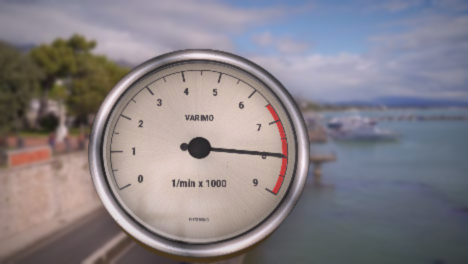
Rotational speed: rpm 8000
